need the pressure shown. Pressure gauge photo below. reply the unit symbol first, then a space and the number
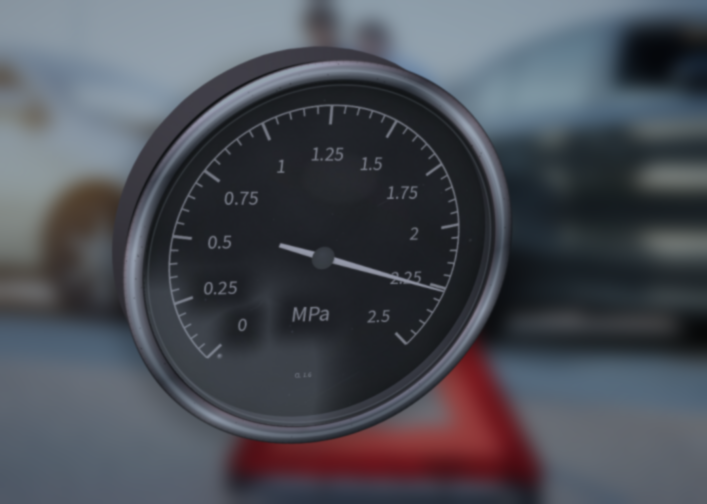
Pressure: MPa 2.25
